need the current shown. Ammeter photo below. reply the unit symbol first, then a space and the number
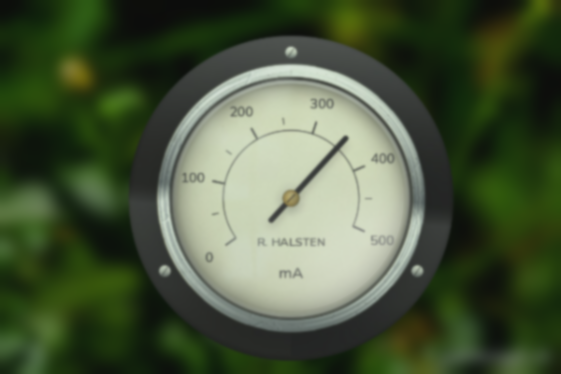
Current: mA 350
